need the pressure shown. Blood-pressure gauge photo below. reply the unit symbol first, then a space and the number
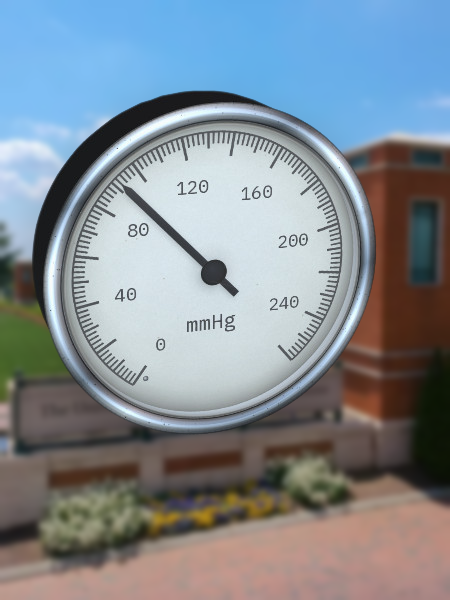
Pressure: mmHg 92
